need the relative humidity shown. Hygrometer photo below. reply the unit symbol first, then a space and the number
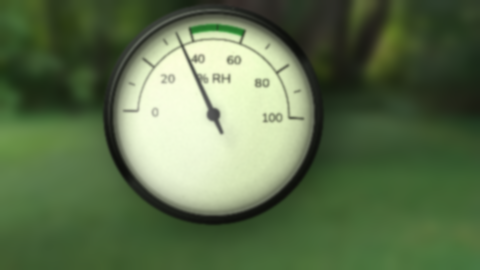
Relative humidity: % 35
